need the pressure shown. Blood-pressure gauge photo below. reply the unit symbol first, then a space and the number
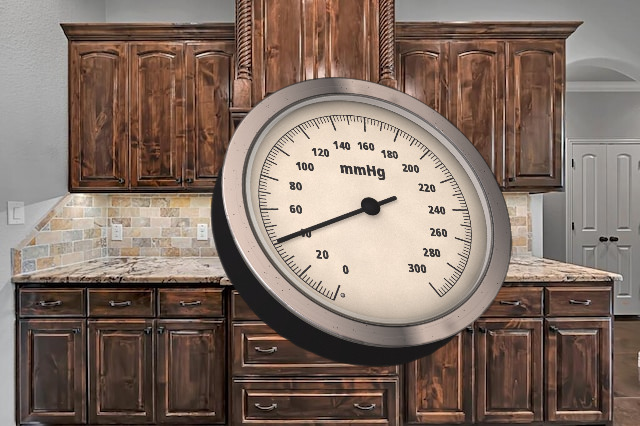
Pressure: mmHg 40
